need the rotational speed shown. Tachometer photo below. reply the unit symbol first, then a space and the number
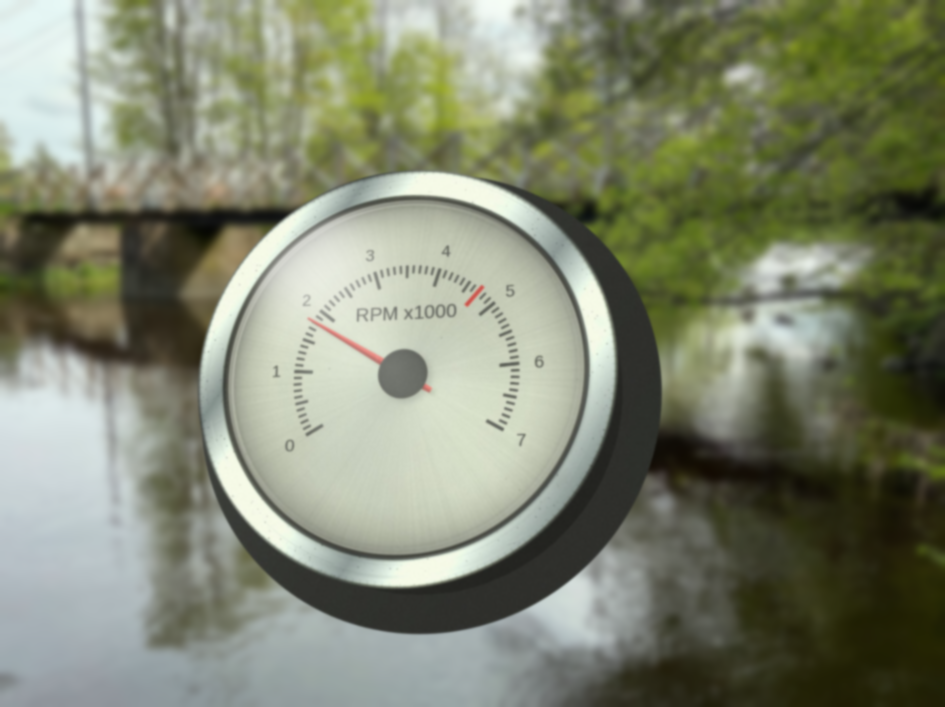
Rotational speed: rpm 1800
